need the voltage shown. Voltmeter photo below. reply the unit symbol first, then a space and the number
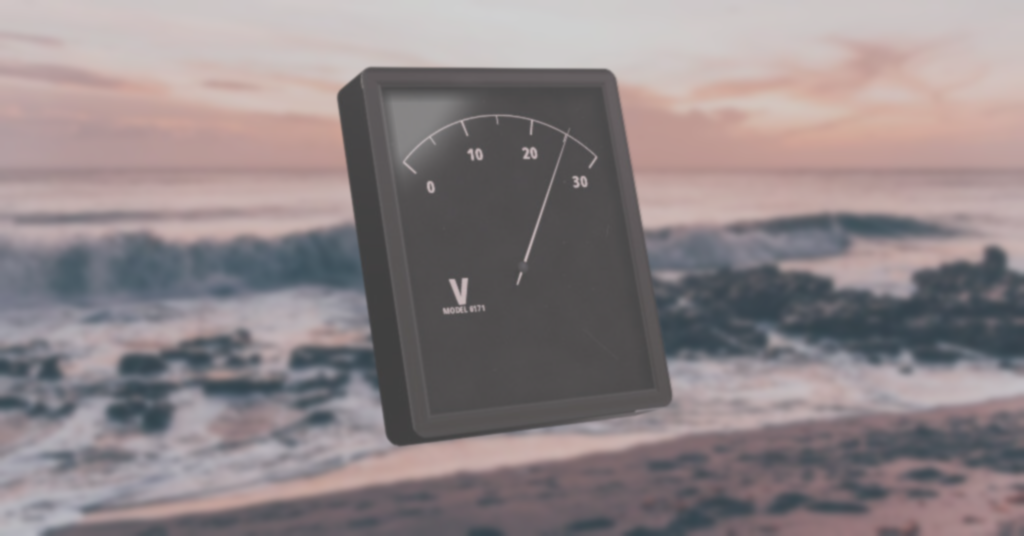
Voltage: V 25
